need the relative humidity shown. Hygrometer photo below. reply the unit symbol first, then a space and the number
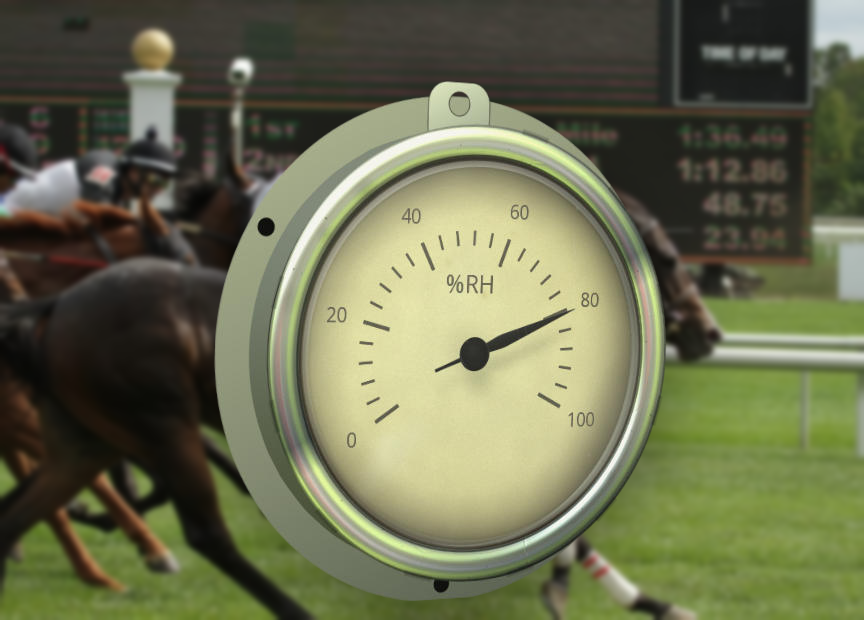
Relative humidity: % 80
